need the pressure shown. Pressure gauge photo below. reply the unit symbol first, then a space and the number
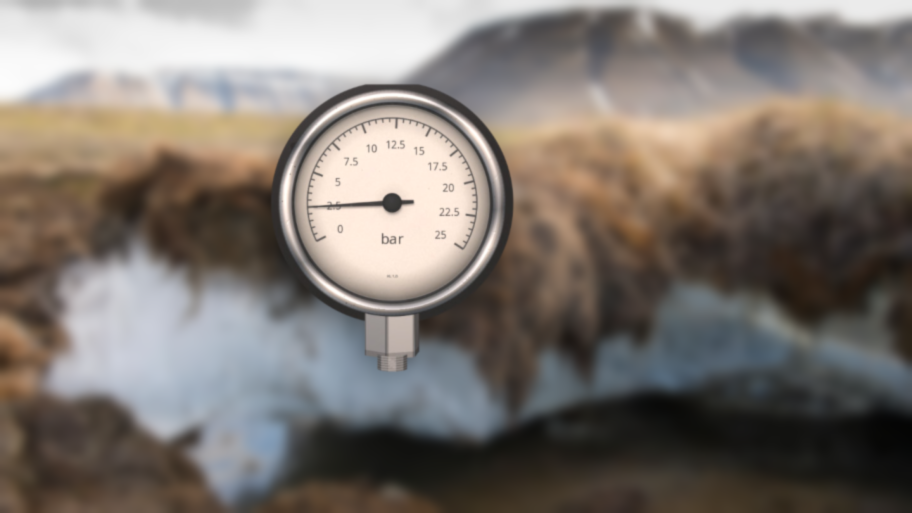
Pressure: bar 2.5
